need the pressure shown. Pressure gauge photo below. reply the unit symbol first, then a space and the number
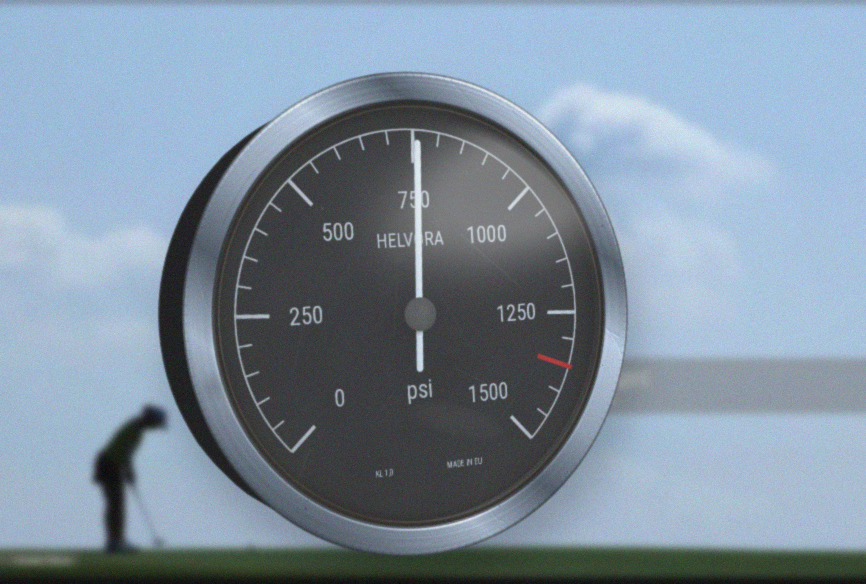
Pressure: psi 750
